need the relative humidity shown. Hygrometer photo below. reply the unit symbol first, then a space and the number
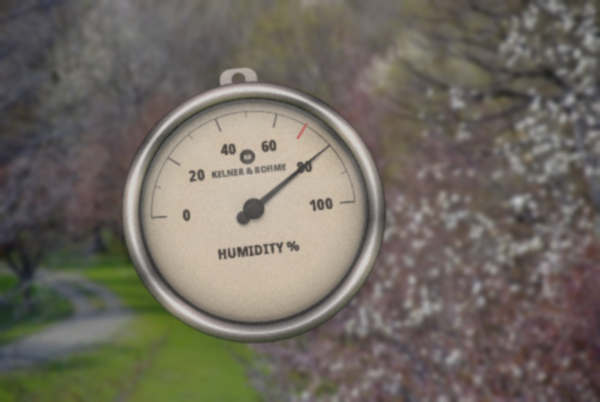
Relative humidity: % 80
